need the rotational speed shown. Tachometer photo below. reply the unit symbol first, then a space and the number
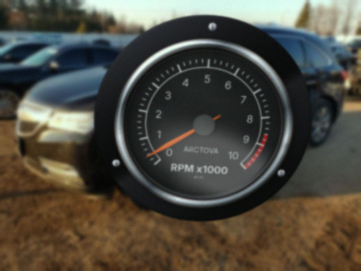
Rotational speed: rpm 400
